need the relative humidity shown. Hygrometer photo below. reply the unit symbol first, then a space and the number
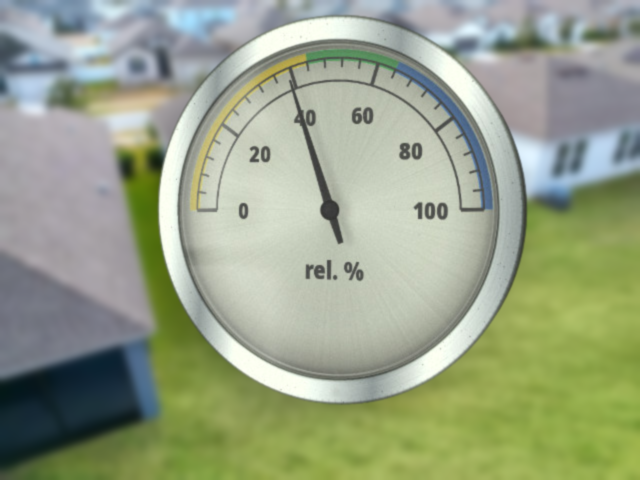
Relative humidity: % 40
